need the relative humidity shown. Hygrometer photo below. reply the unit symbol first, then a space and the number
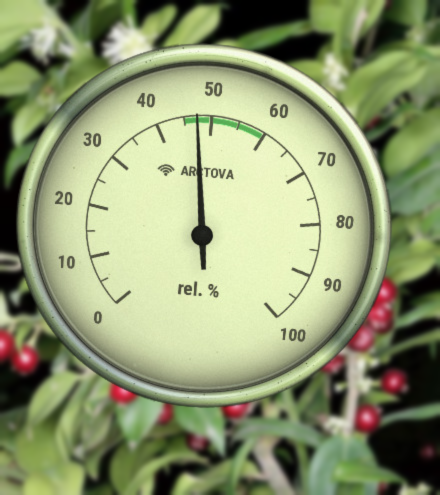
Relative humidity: % 47.5
